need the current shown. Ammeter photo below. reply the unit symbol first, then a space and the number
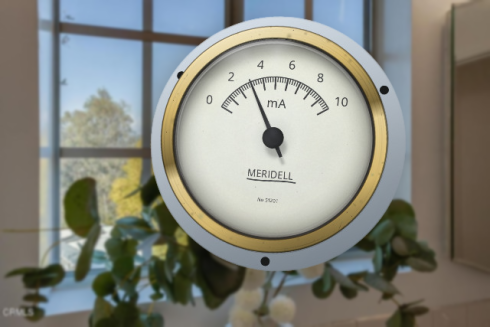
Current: mA 3
